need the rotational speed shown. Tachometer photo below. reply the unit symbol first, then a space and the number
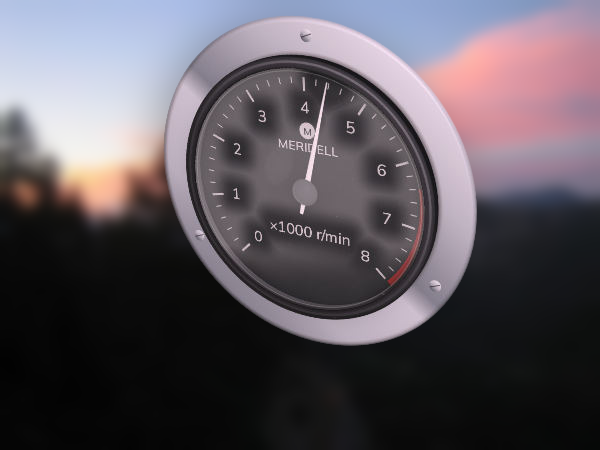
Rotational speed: rpm 4400
